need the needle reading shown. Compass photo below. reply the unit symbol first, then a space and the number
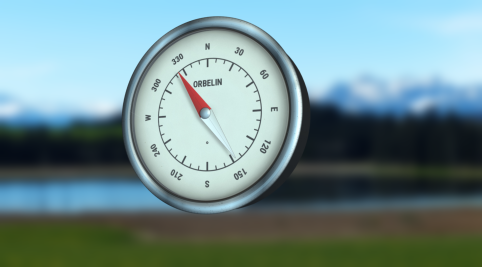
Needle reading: ° 325
